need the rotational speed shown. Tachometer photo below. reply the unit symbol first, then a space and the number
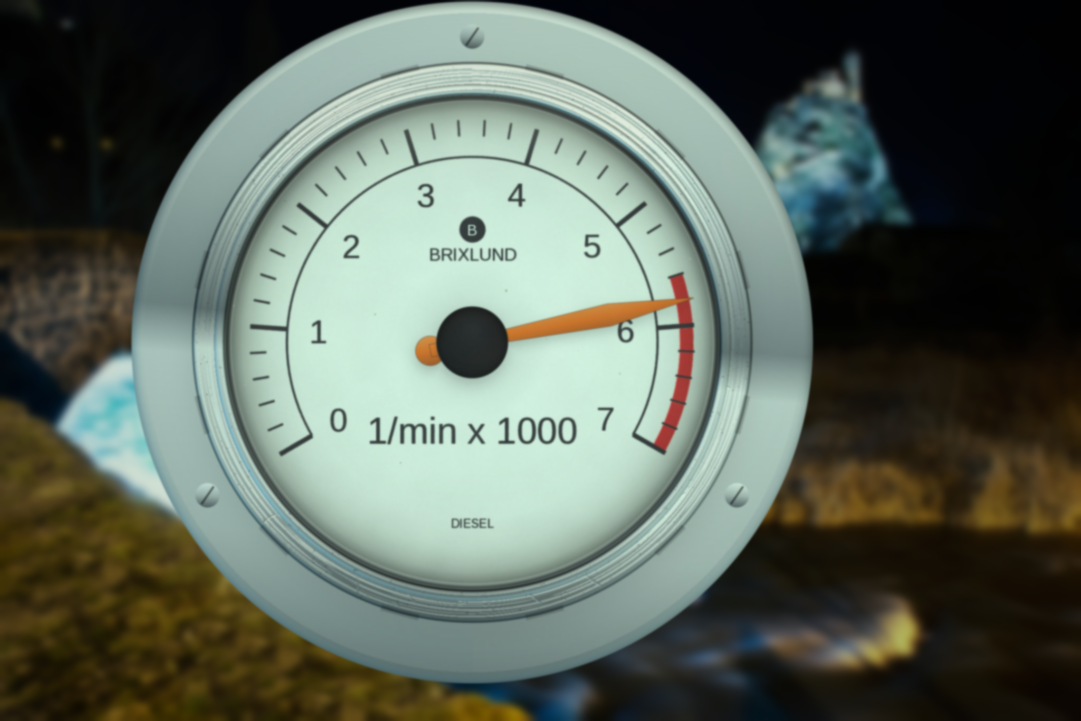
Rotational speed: rpm 5800
